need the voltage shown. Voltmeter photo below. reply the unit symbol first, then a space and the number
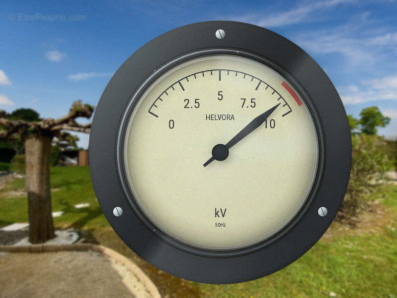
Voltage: kV 9.25
